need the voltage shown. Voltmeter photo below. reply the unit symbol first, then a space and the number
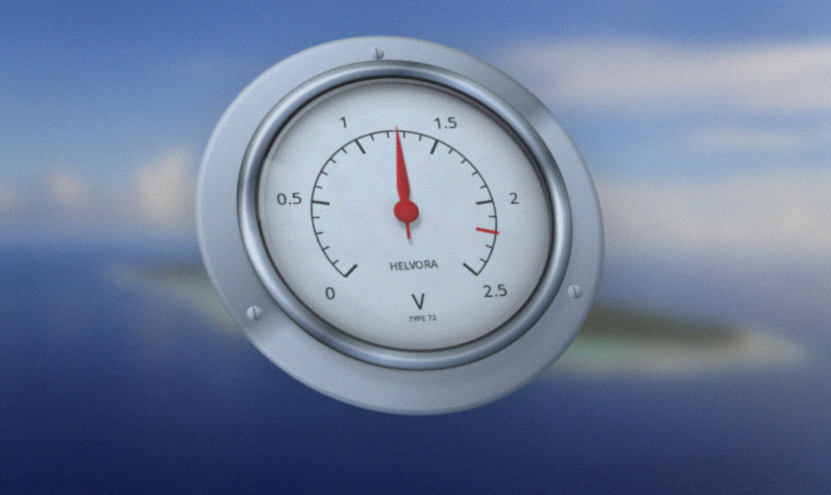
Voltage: V 1.25
